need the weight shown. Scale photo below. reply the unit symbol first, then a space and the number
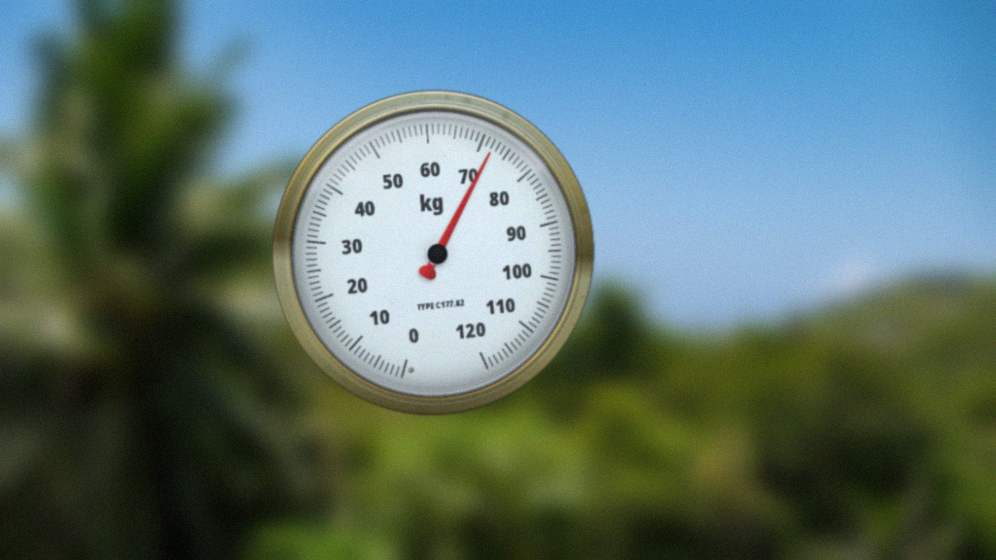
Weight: kg 72
